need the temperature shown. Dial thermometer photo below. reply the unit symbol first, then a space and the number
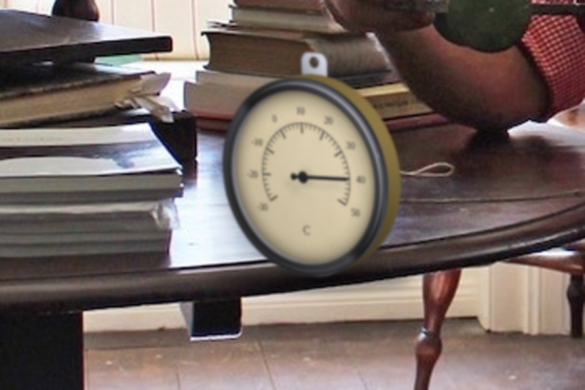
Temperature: °C 40
